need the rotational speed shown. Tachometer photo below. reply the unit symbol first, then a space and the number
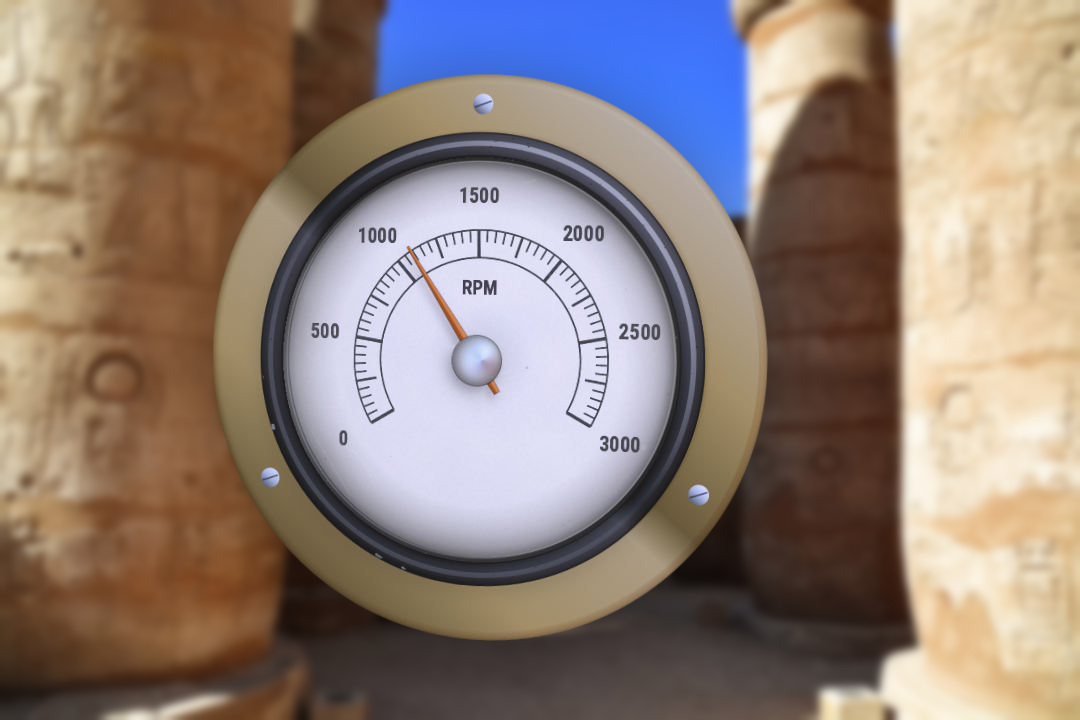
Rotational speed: rpm 1100
